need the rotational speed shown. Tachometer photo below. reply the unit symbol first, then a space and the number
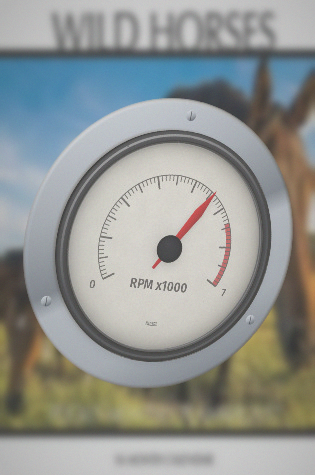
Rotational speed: rpm 4500
